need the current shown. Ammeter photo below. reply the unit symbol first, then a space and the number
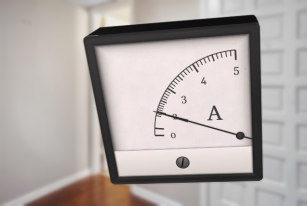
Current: A 2
